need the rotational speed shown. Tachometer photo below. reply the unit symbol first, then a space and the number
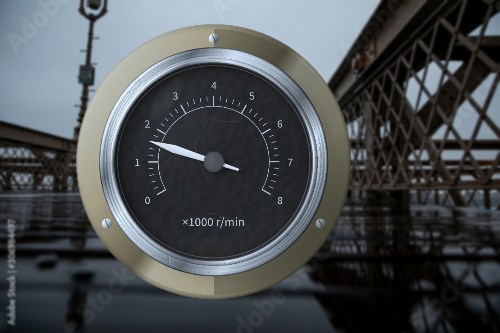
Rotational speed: rpm 1600
